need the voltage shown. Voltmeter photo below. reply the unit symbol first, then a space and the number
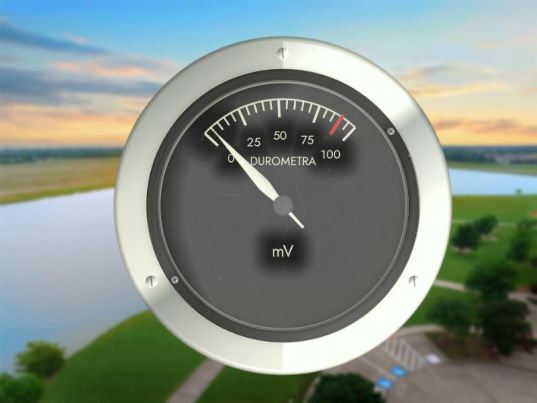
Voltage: mV 5
